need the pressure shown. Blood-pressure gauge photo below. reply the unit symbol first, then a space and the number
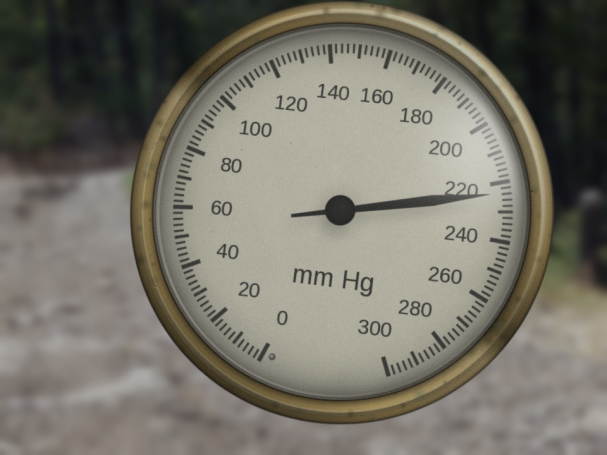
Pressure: mmHg 224
